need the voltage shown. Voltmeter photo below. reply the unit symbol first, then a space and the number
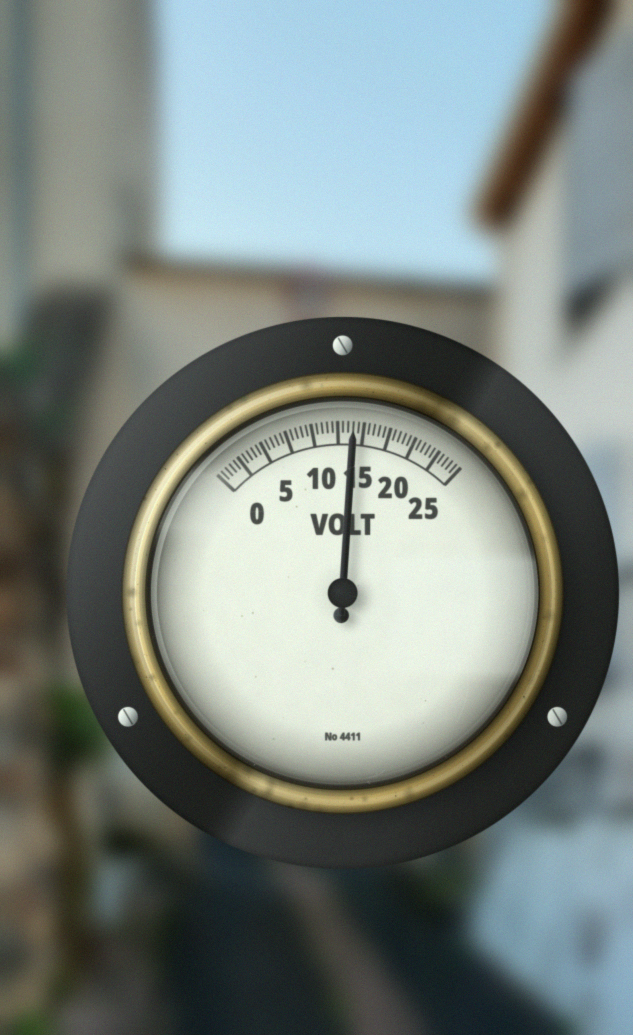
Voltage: V 14
